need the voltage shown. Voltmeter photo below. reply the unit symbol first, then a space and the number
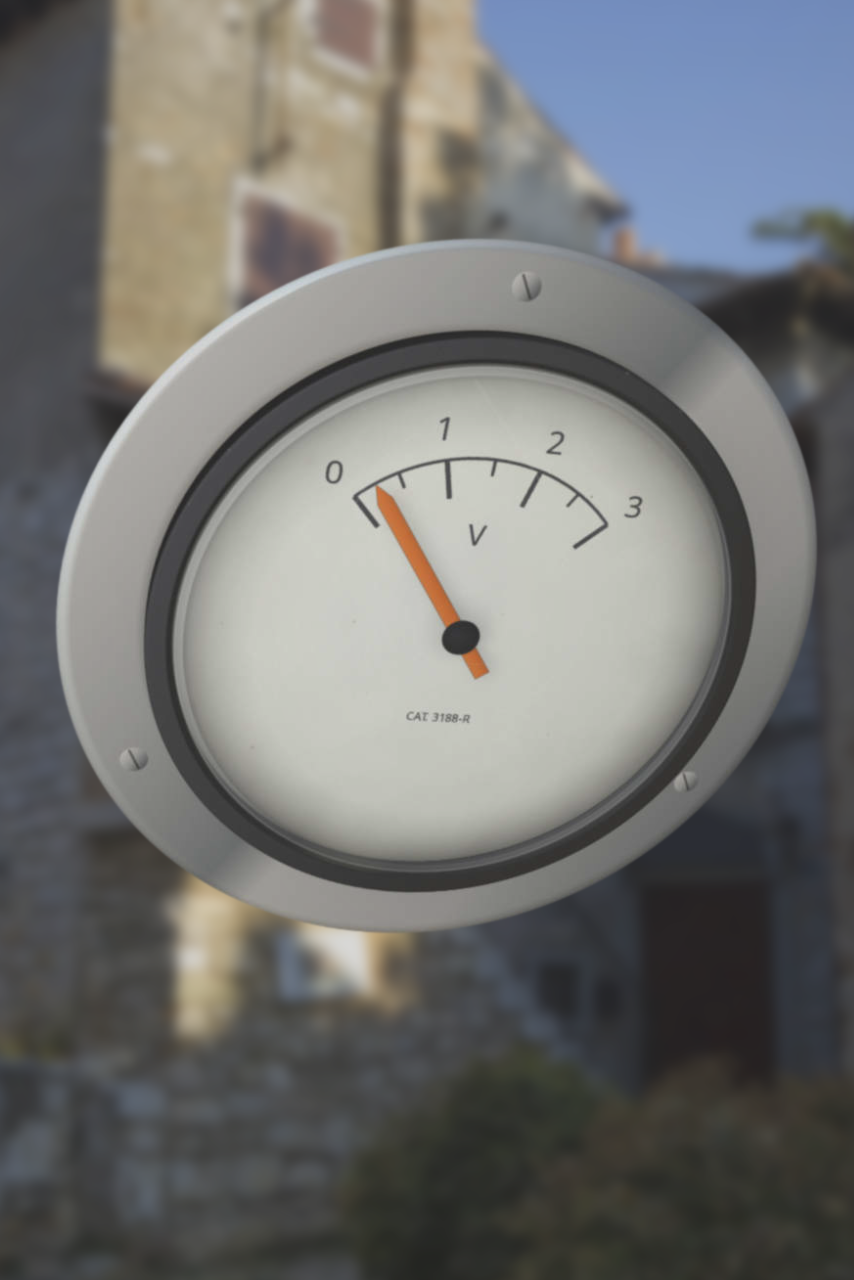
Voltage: V 0.25
